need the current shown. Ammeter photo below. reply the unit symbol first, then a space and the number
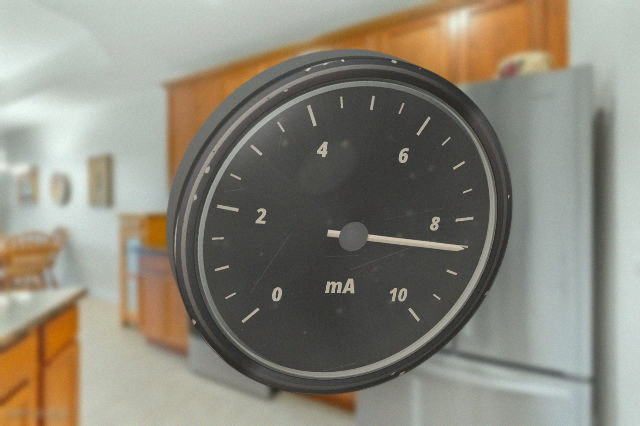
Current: mA 8.5
